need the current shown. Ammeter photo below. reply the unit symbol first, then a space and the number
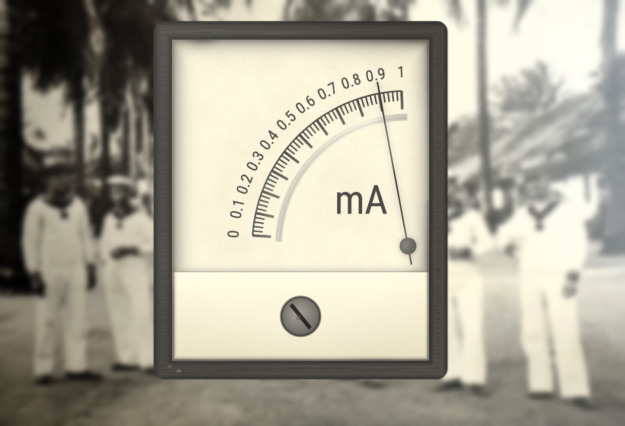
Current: mA 0.9
